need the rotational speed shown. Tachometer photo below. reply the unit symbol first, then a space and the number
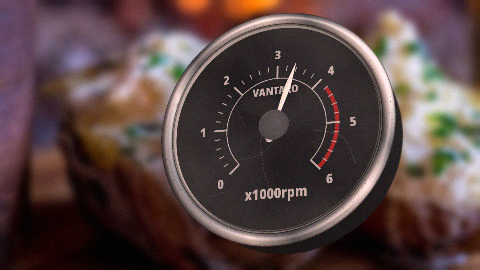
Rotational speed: rpm 3400
